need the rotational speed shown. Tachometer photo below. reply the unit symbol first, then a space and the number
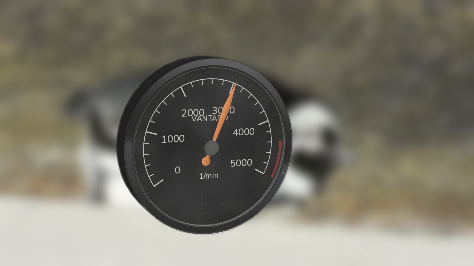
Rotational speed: rpm 3000
